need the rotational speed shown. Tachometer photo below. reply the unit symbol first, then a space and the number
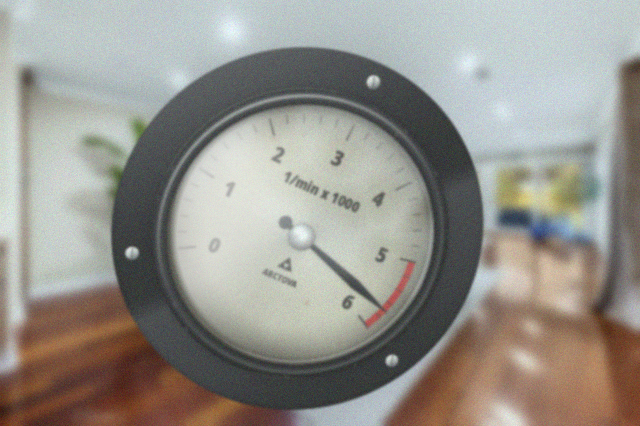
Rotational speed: rpm 5700
